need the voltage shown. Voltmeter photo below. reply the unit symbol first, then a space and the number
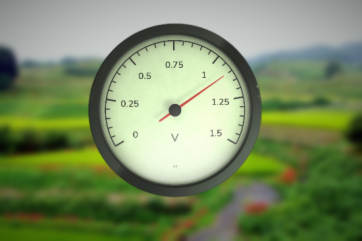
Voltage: V 1.1
